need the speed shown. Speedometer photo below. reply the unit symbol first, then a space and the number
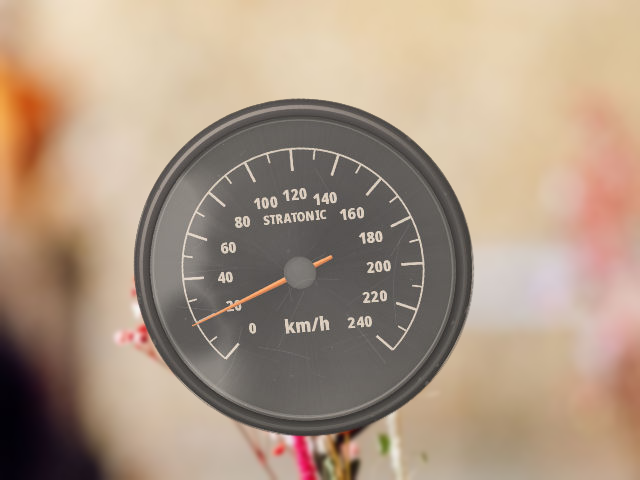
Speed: km/h 20
